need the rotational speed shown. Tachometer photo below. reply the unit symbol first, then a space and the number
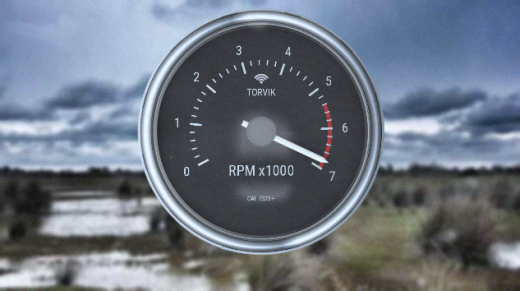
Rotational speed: rpm 6800
